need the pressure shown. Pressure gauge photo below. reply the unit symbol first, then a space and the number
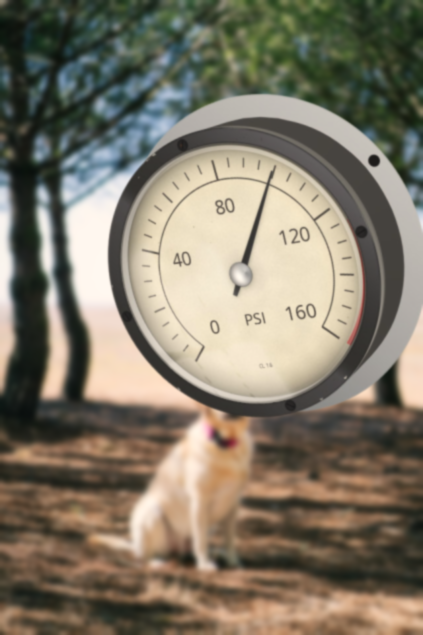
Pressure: psi 100
